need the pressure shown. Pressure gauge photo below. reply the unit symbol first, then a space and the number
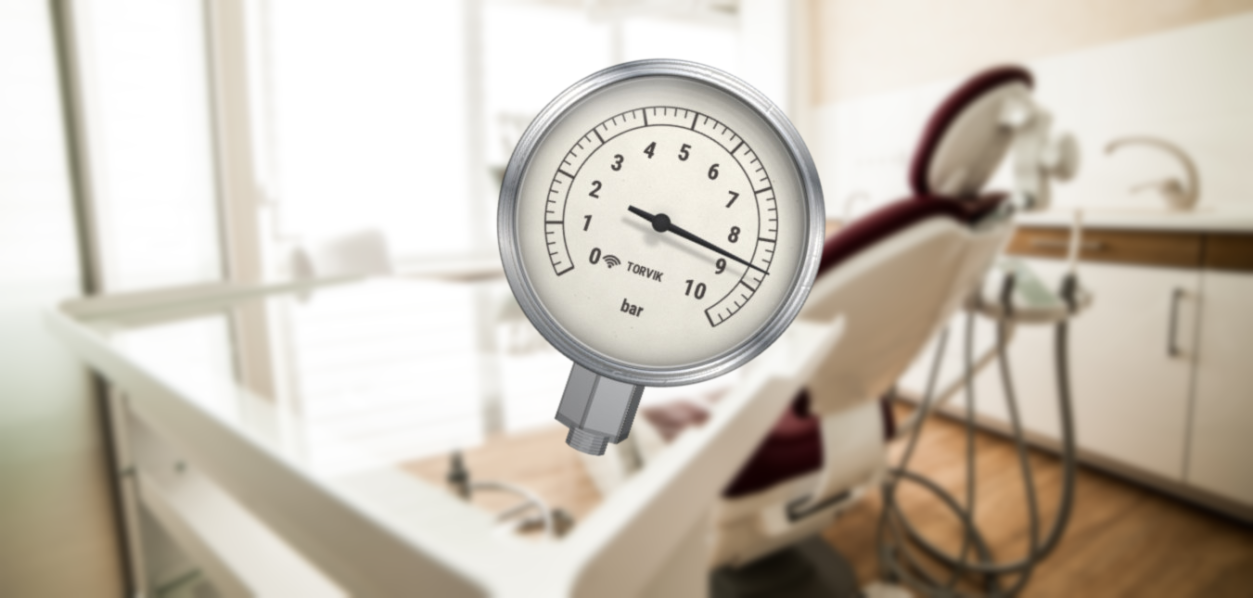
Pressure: bar 8.6
